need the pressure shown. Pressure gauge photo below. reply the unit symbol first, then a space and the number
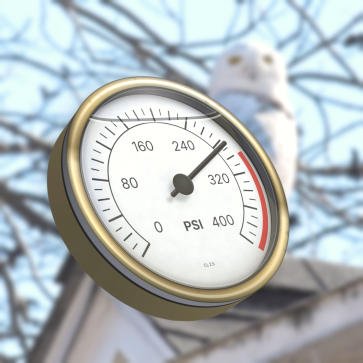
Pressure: psi 285
